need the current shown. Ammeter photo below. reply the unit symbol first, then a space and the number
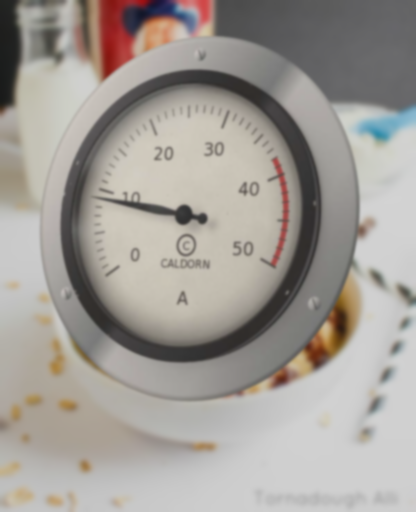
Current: A 9
